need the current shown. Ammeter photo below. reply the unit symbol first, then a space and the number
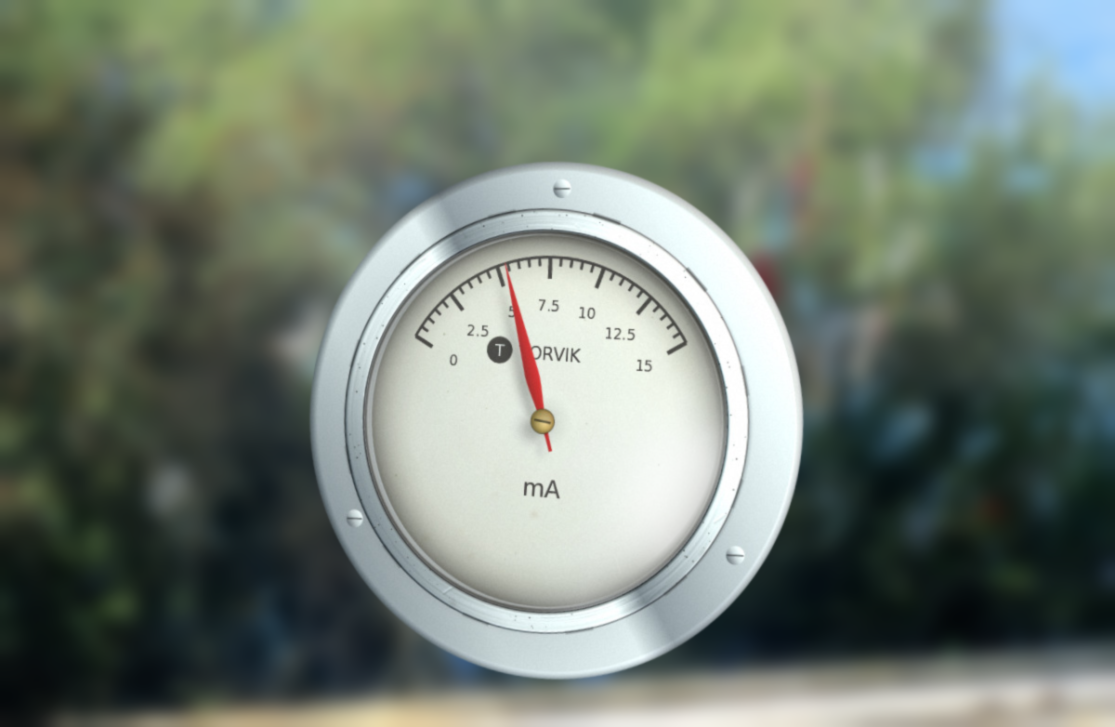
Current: mA 5.5
